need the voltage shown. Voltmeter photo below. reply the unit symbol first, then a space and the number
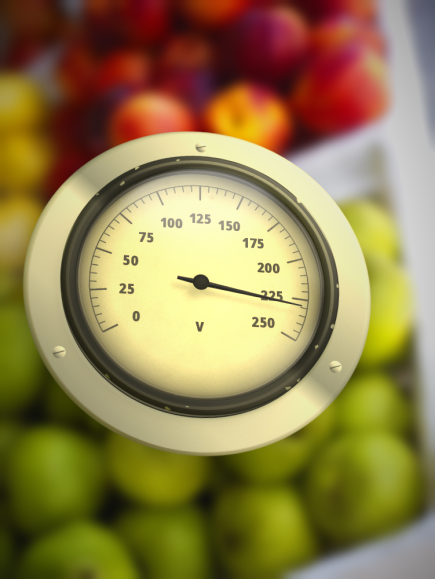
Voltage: V 230
